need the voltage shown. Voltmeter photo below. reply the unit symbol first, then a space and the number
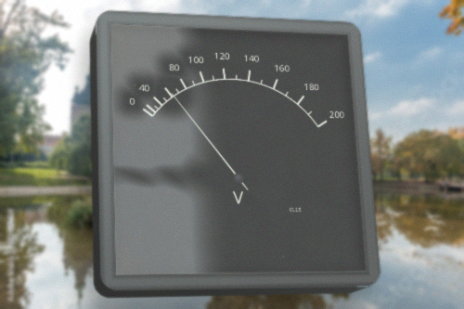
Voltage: V 60
